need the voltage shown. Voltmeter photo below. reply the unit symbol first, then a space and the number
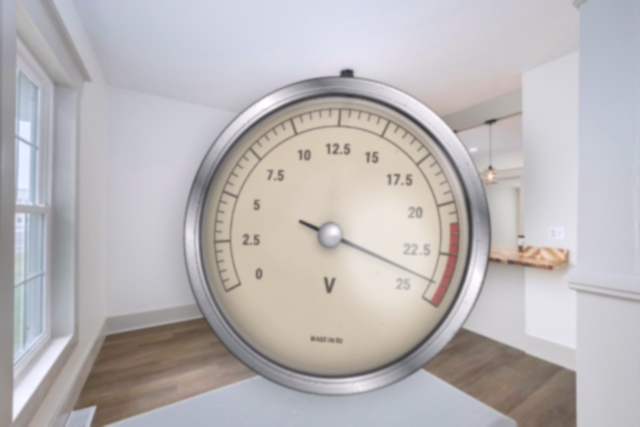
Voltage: V 24
